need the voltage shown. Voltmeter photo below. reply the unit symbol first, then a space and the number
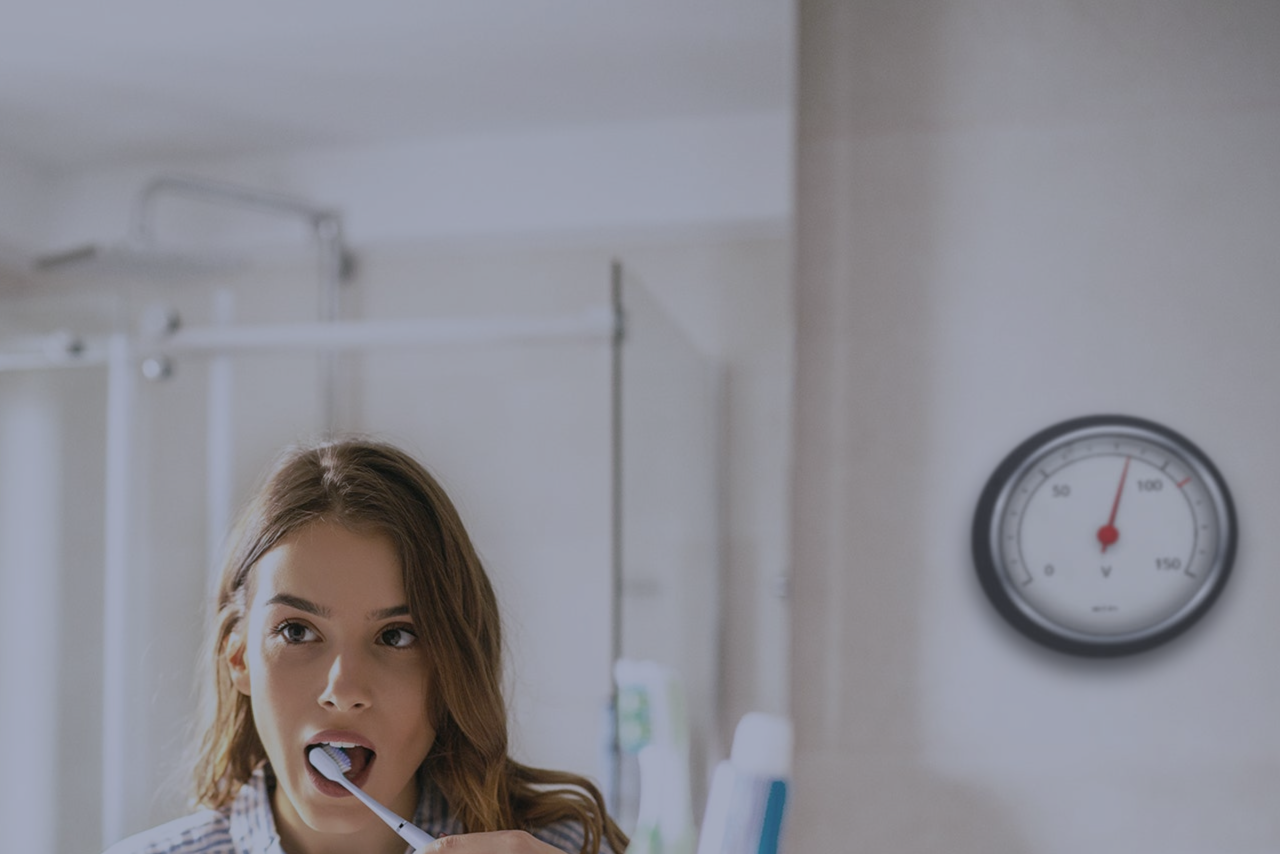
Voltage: V 85
